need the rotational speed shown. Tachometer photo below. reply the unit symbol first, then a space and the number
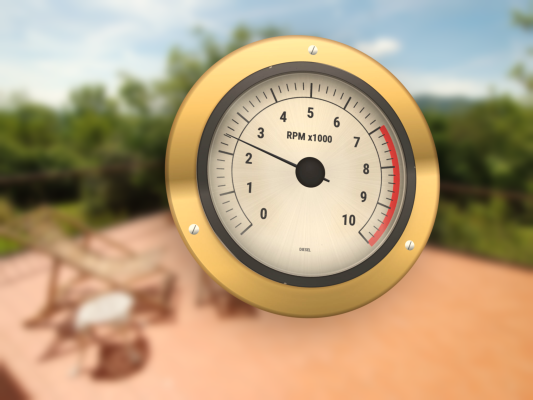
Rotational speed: rpm 2400
